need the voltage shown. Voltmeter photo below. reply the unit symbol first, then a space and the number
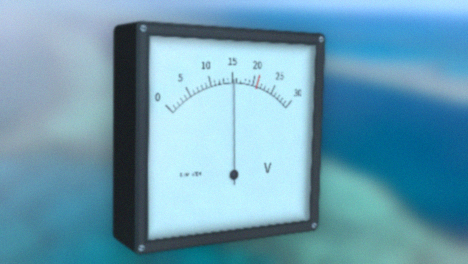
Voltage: V 15
